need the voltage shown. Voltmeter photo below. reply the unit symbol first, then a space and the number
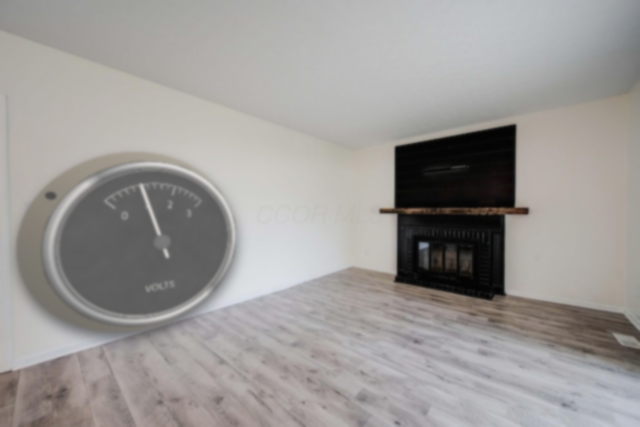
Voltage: V 1
